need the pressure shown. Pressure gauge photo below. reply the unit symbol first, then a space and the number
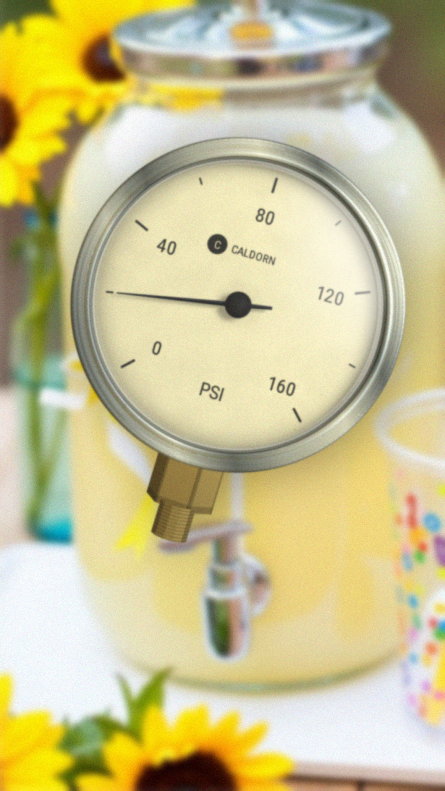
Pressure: psi 20
